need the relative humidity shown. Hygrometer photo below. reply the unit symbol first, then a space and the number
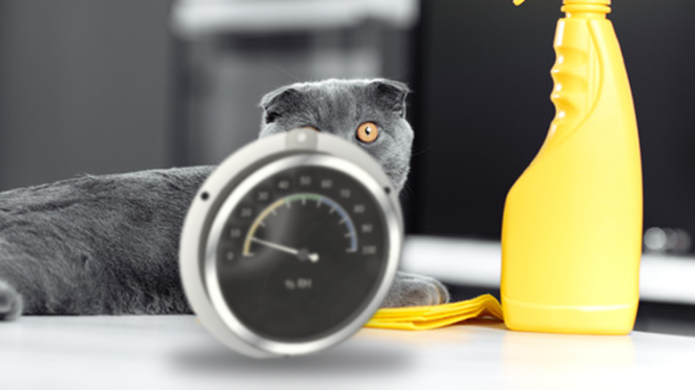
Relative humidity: % 10
